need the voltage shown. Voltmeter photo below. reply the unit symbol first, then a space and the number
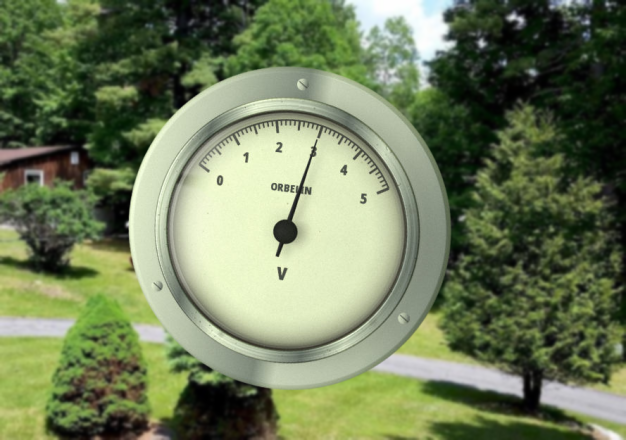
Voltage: V 3
